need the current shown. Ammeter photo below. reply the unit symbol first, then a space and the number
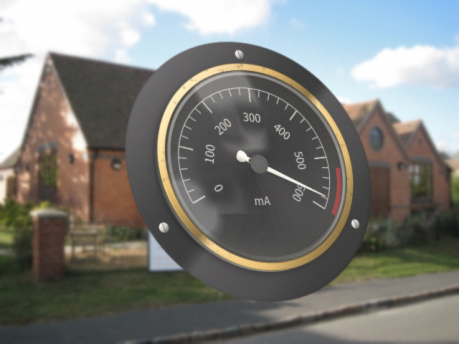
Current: mA 580
